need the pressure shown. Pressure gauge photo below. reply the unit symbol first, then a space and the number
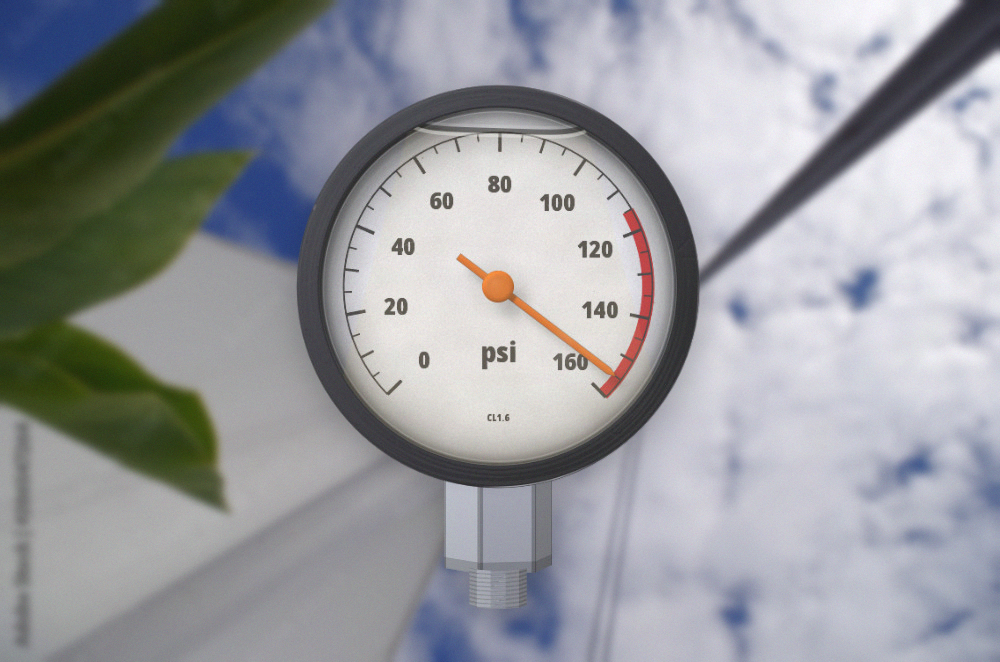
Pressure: psi 155
